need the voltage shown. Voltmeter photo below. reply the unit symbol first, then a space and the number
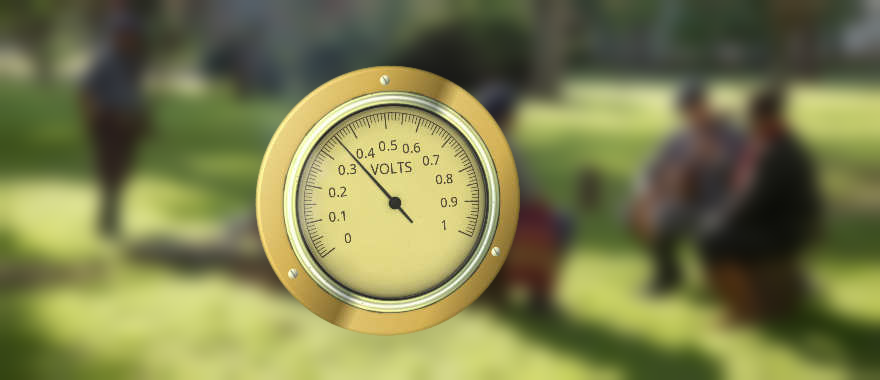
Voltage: V 0.35
